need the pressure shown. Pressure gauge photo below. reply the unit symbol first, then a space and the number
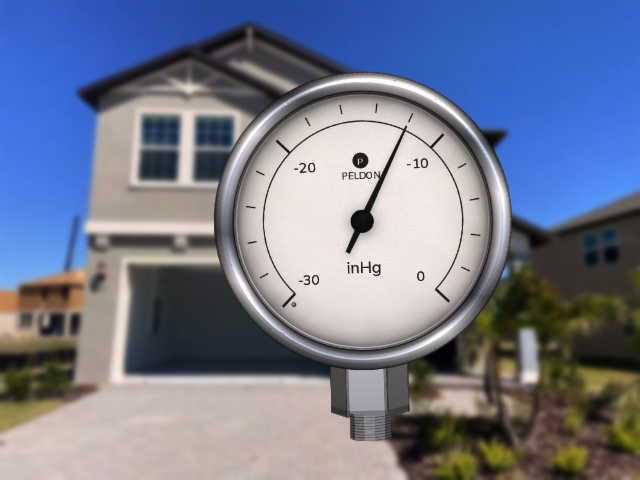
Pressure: inHg -12
